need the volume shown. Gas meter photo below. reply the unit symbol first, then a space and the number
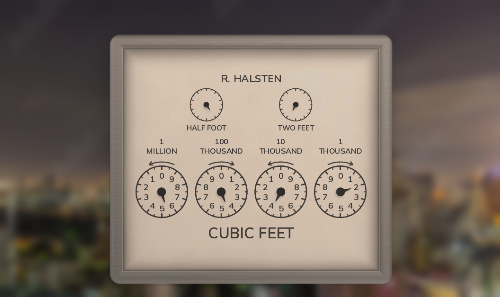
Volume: ft³ 544200
